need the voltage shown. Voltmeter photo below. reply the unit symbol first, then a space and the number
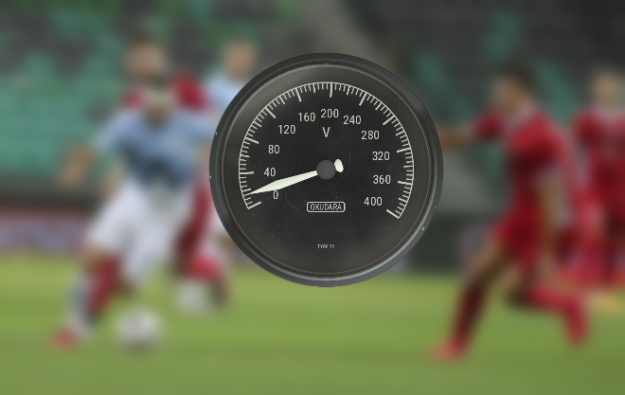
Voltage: V 15
